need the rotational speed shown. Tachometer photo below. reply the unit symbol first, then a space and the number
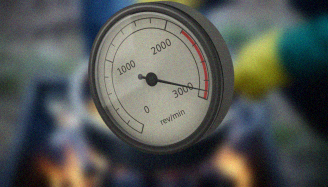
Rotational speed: rpm 2900
